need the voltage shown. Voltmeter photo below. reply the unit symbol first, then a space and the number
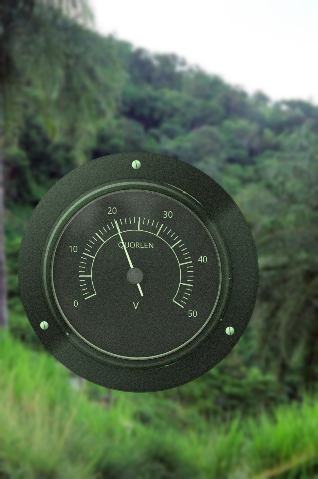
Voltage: V 20
